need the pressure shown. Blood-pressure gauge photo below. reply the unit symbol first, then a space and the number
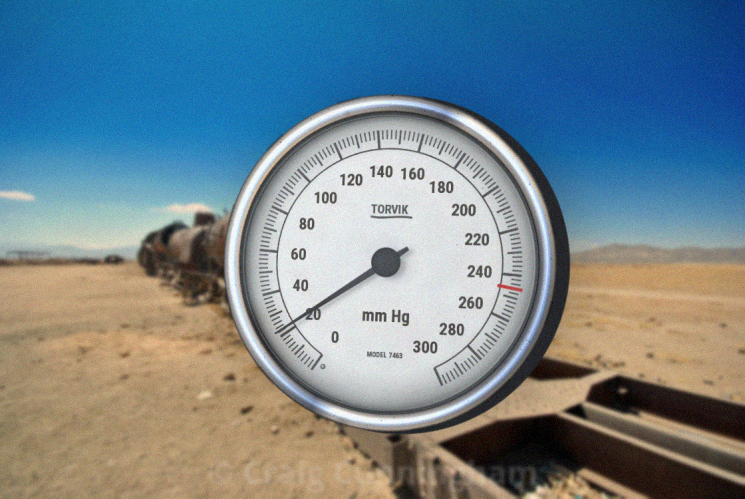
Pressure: mmHg 22
